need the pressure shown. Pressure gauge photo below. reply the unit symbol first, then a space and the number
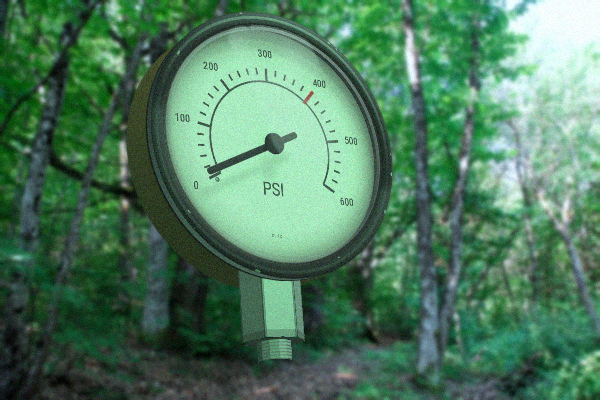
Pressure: psi 10
